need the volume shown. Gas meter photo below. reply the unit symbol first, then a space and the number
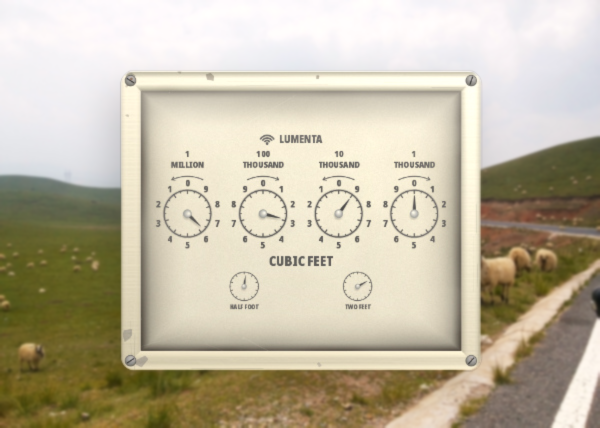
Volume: ft³ 629000
